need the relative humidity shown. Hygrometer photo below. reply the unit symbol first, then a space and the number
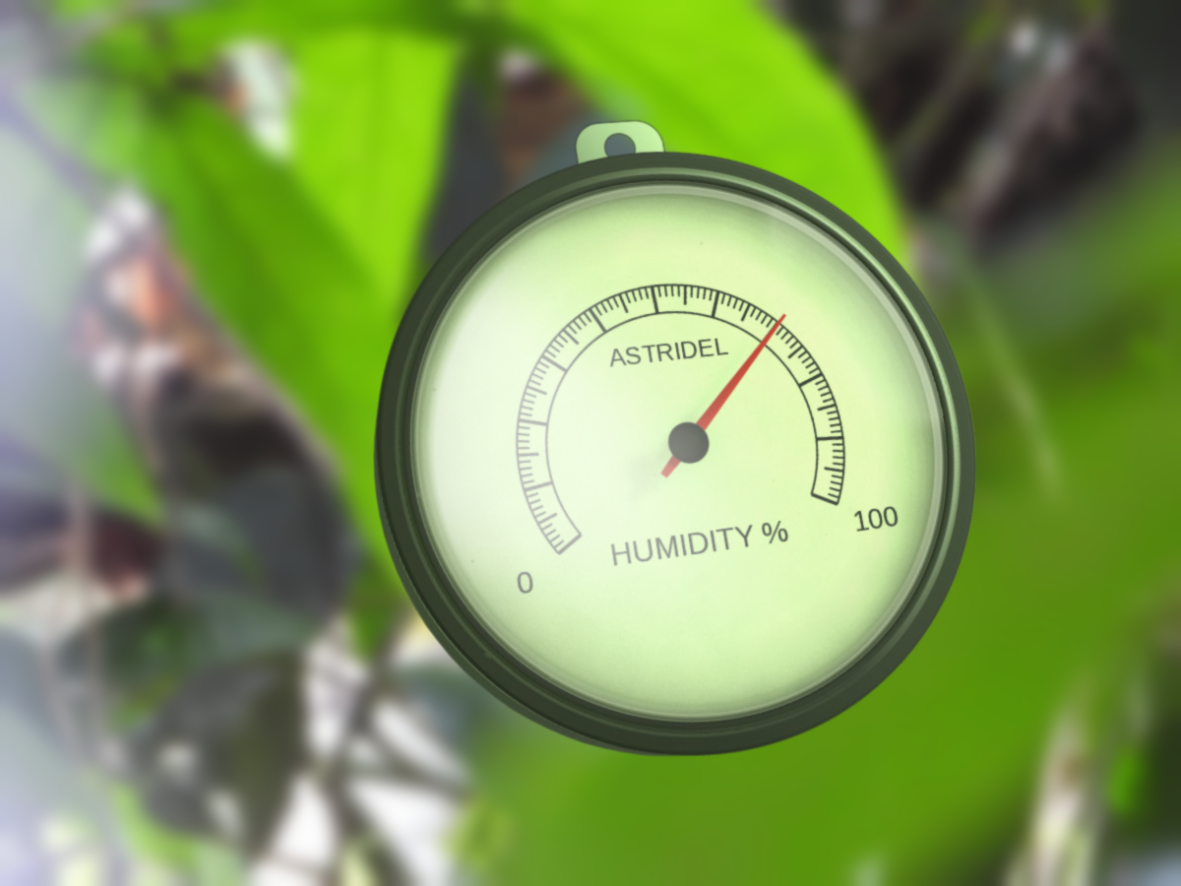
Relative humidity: % 70
